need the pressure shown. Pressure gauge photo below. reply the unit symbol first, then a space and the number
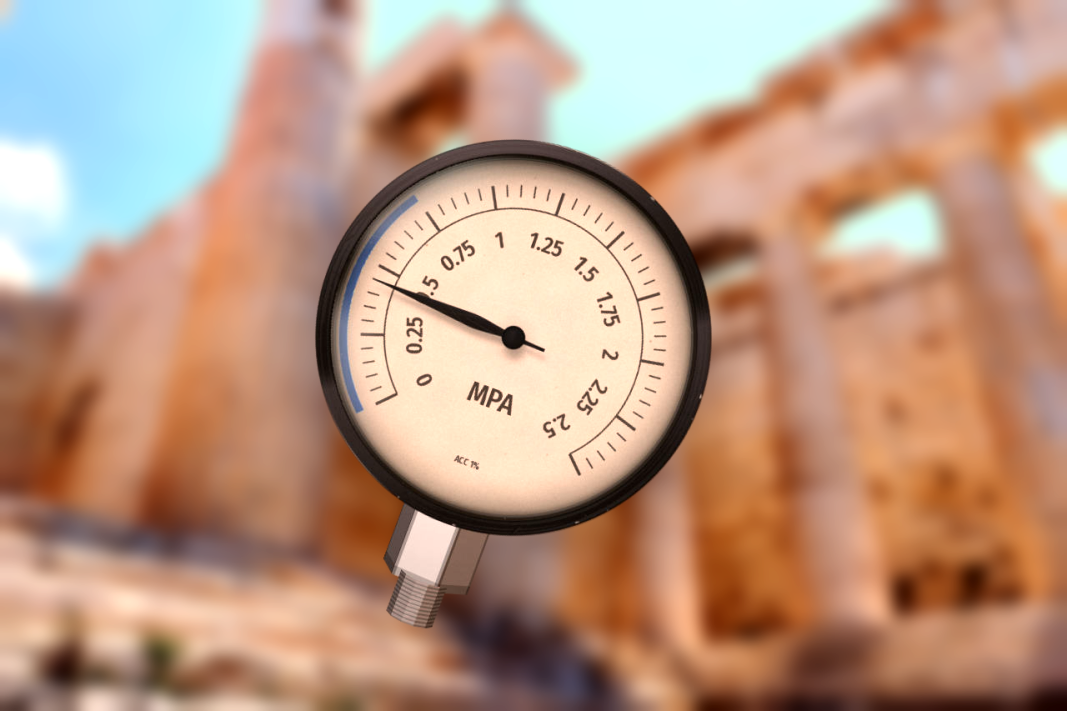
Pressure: MPa 0.45
